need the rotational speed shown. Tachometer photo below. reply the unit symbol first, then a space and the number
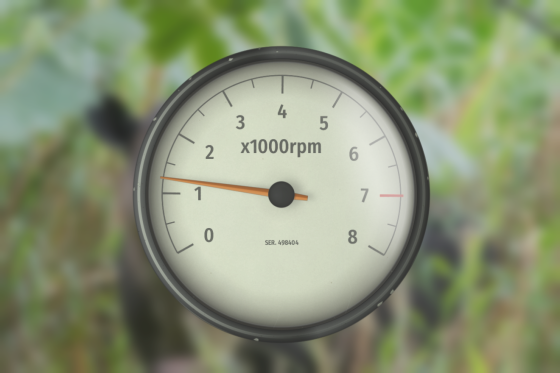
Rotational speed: rpm 1250
